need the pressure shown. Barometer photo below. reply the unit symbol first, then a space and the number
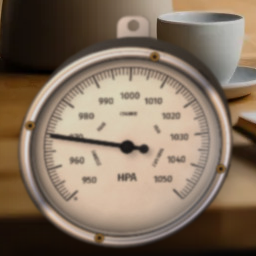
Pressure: hPa 970
